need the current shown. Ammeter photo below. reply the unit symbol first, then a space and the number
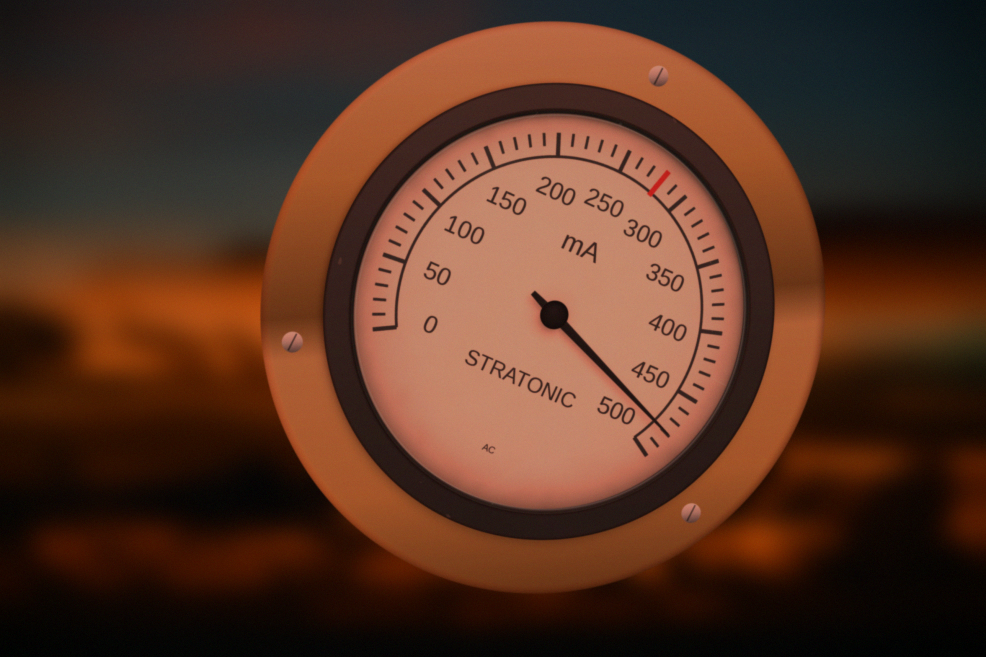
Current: mA 480
